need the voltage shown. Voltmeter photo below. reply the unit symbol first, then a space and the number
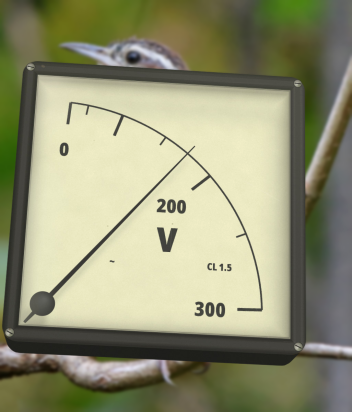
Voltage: V 175
